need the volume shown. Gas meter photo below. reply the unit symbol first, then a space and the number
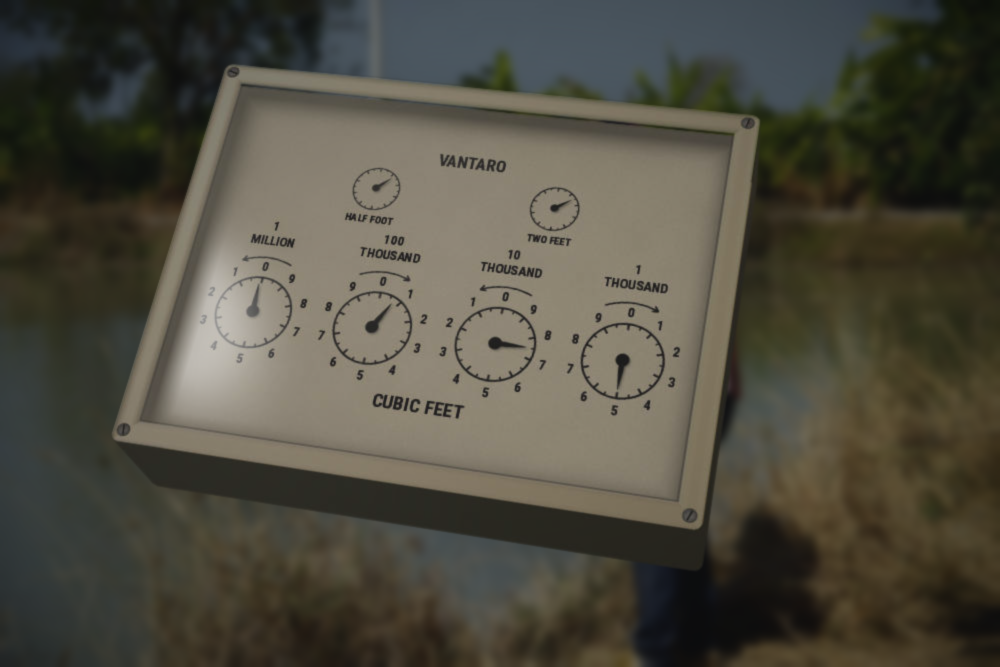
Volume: ft³ 7500
